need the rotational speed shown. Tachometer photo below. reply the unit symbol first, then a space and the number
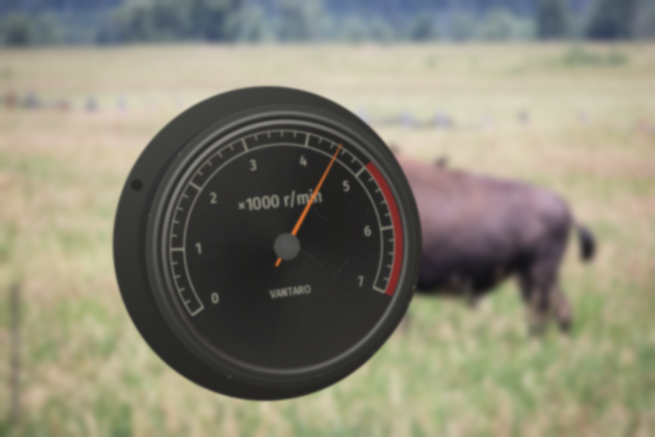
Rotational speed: rpm 4500
